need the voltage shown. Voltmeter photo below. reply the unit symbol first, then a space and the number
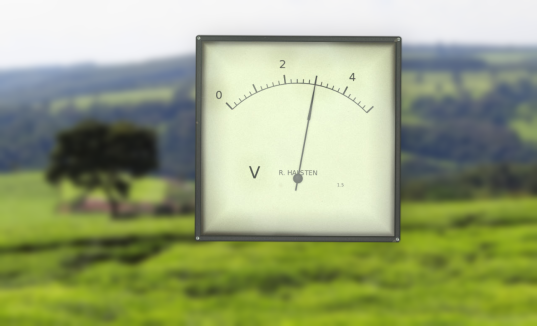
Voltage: V 3
